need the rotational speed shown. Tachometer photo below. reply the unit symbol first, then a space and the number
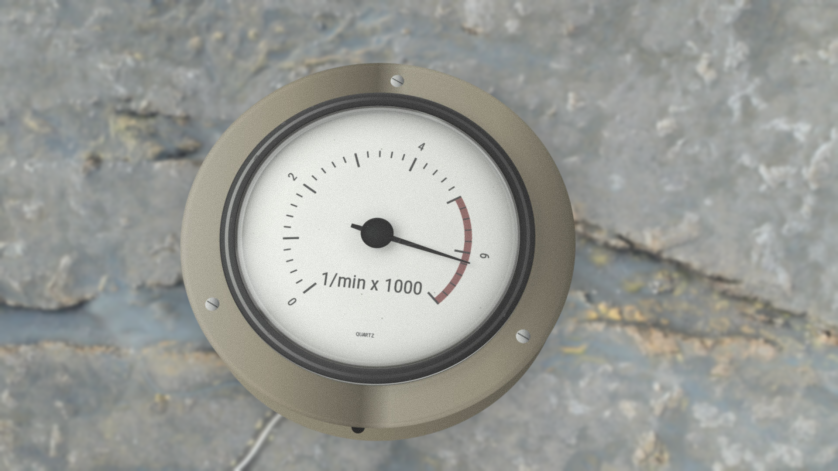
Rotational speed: rpm 6200
